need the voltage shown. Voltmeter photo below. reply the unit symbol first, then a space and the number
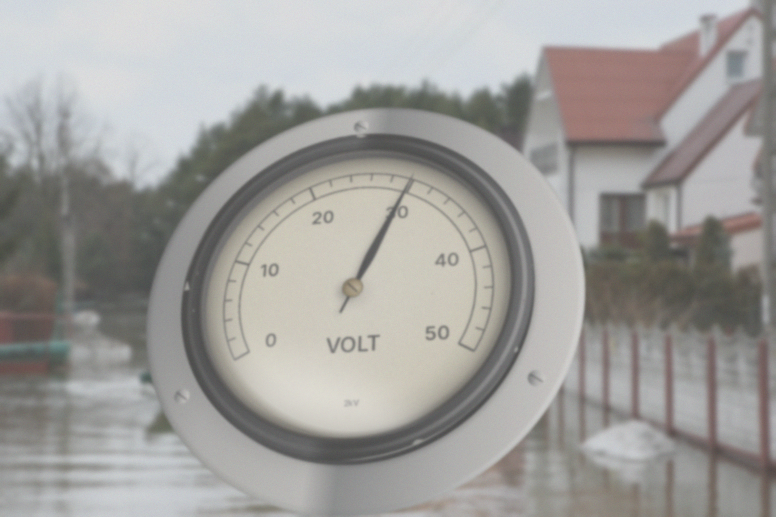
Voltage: V 30
